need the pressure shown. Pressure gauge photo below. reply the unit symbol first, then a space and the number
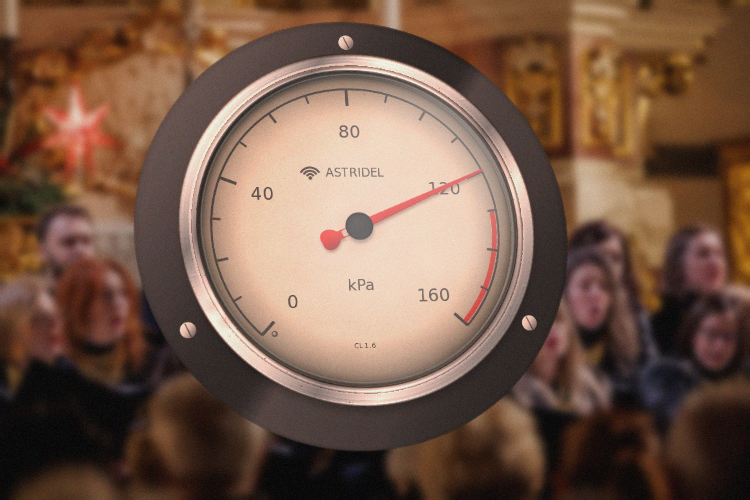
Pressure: kPa 120
